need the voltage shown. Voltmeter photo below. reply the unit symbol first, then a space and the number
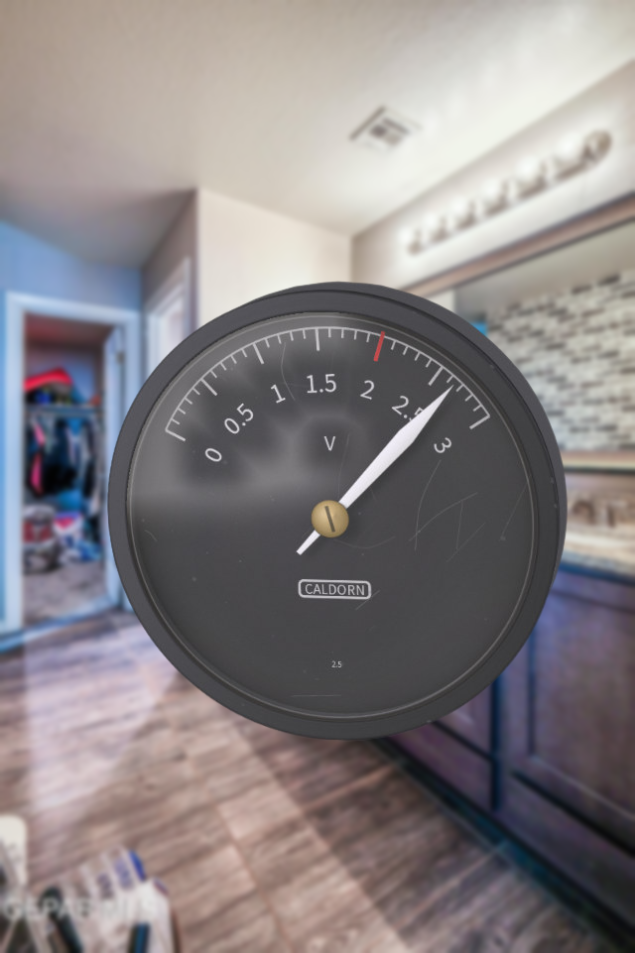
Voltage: V 2.65
